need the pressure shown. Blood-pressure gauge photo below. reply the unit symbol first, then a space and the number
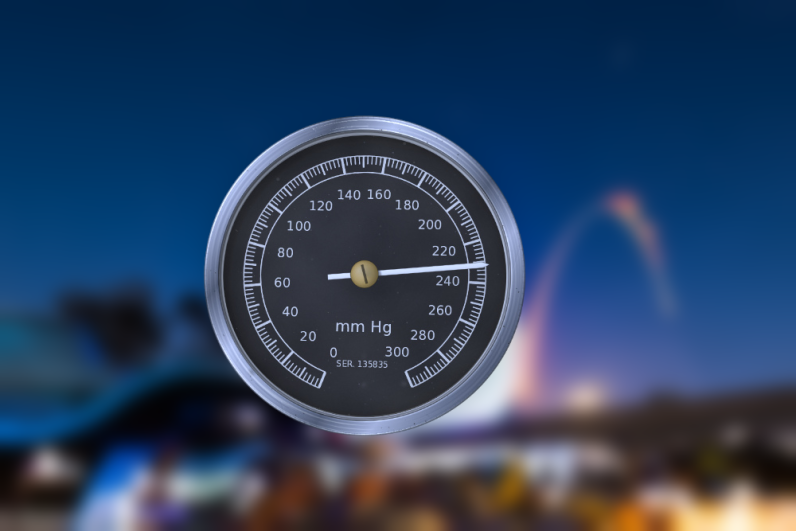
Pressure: mmHg 232
